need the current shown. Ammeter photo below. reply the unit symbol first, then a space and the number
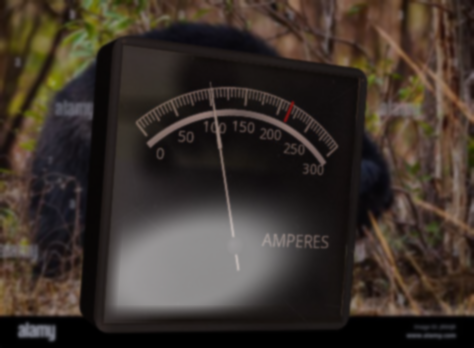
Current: A 100
